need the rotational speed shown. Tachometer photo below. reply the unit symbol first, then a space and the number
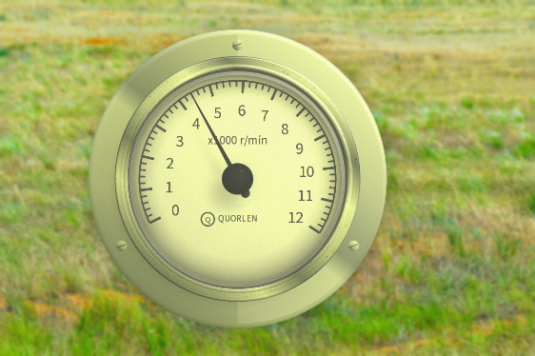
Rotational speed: rpm 4400
